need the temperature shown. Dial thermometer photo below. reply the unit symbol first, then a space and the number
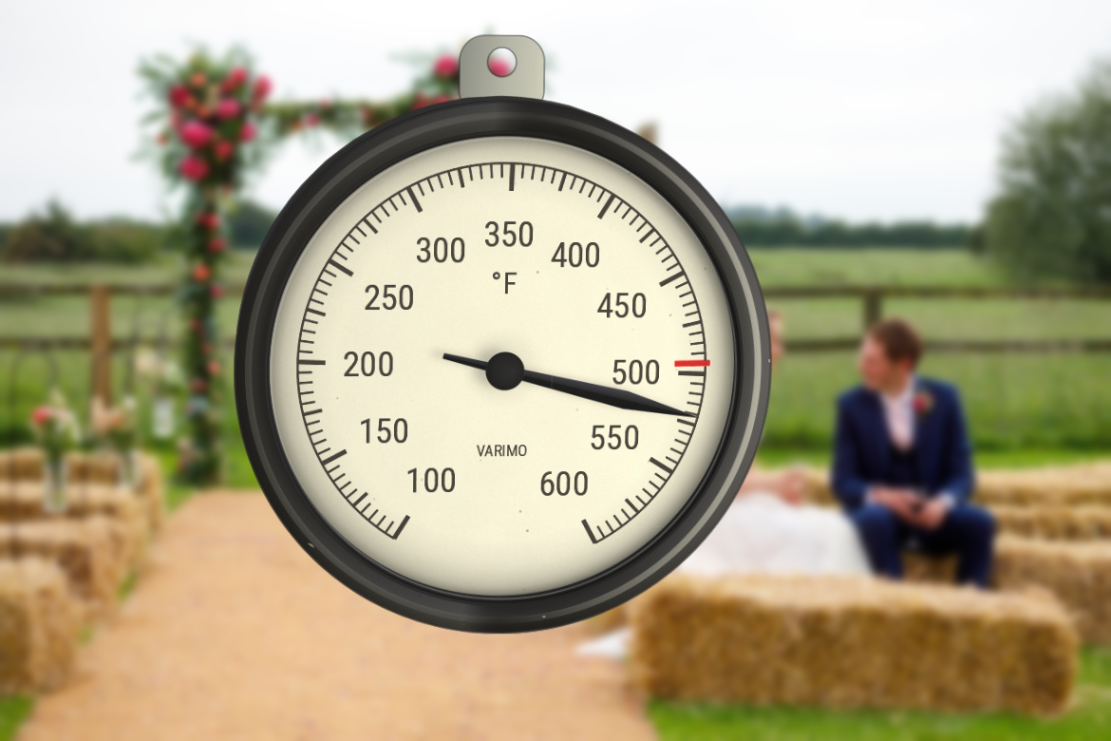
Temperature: °F 520
